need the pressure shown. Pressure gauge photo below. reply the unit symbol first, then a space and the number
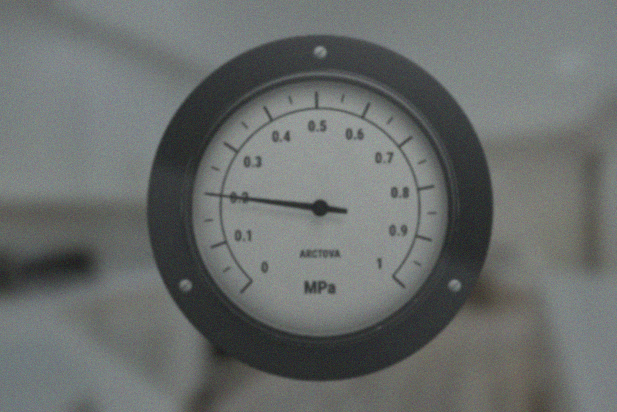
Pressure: MPa 0.2
